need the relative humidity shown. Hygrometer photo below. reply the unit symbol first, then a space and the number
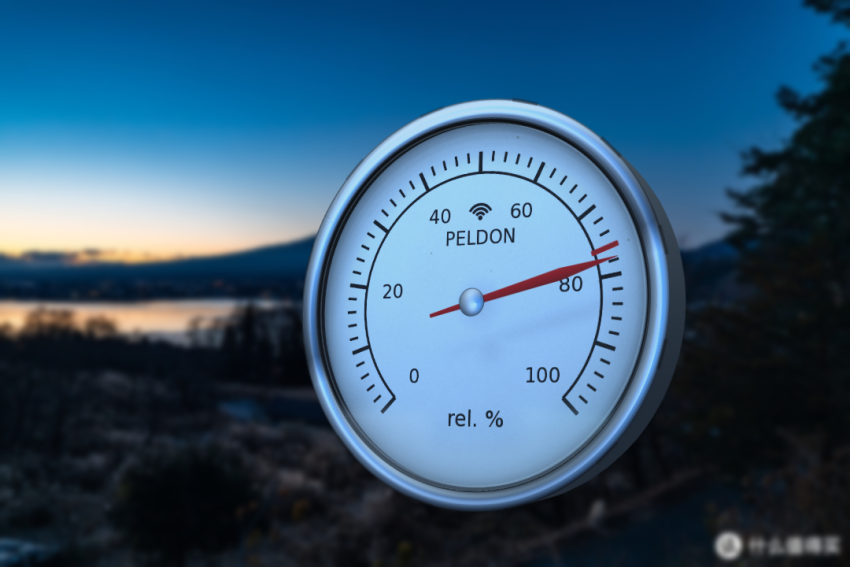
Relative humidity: % 78
